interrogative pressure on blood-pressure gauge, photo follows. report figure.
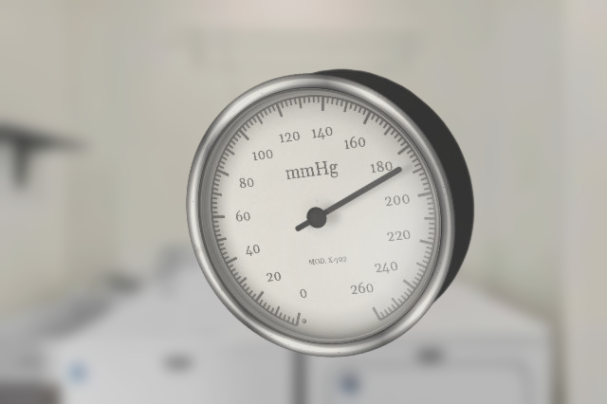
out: 186 mmHg
